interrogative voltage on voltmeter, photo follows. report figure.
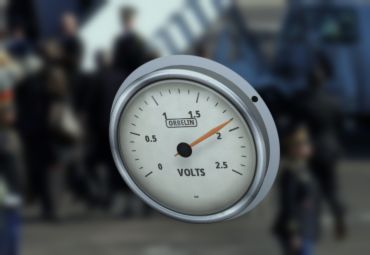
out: 1.9 V
